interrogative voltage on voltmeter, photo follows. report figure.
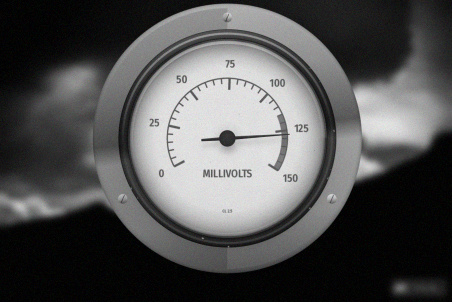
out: 127.5 mV
